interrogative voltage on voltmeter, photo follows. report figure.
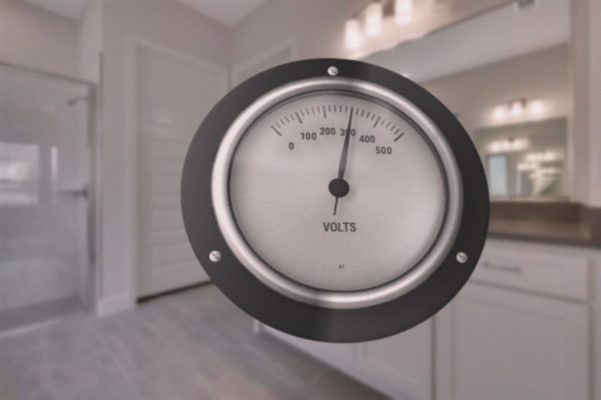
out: 300 V
